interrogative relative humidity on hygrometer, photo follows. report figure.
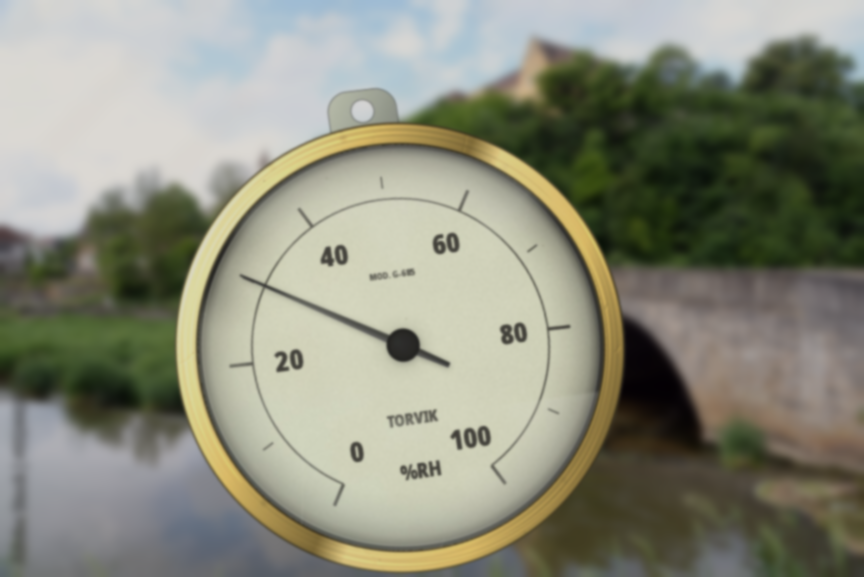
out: 30 %
